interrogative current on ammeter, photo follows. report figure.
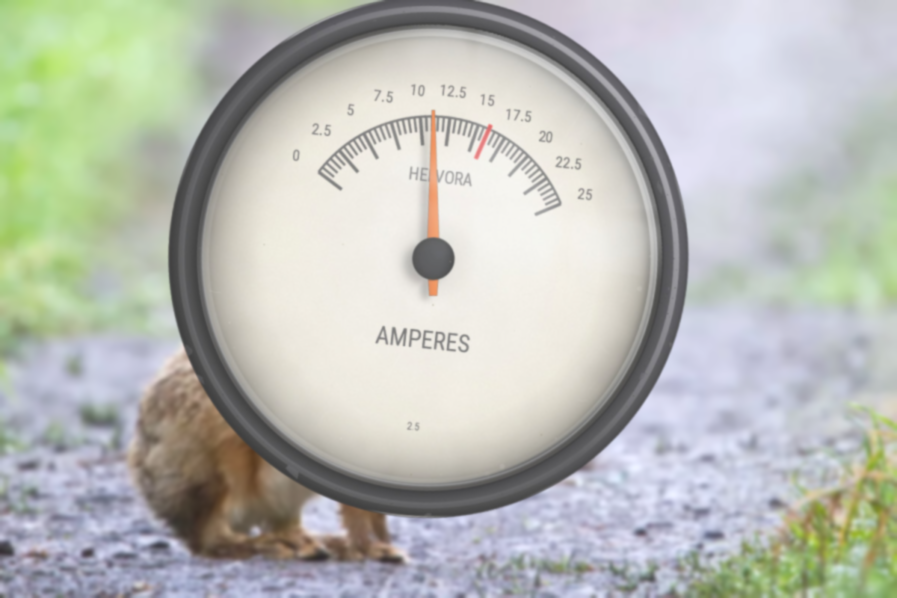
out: 11 A
